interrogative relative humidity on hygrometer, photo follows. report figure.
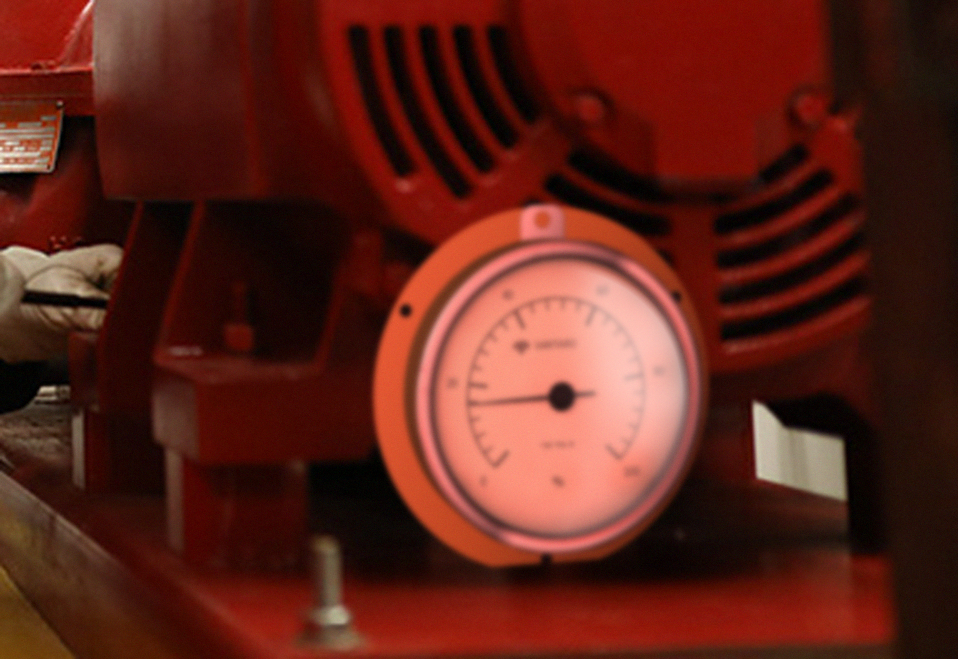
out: 16 %
